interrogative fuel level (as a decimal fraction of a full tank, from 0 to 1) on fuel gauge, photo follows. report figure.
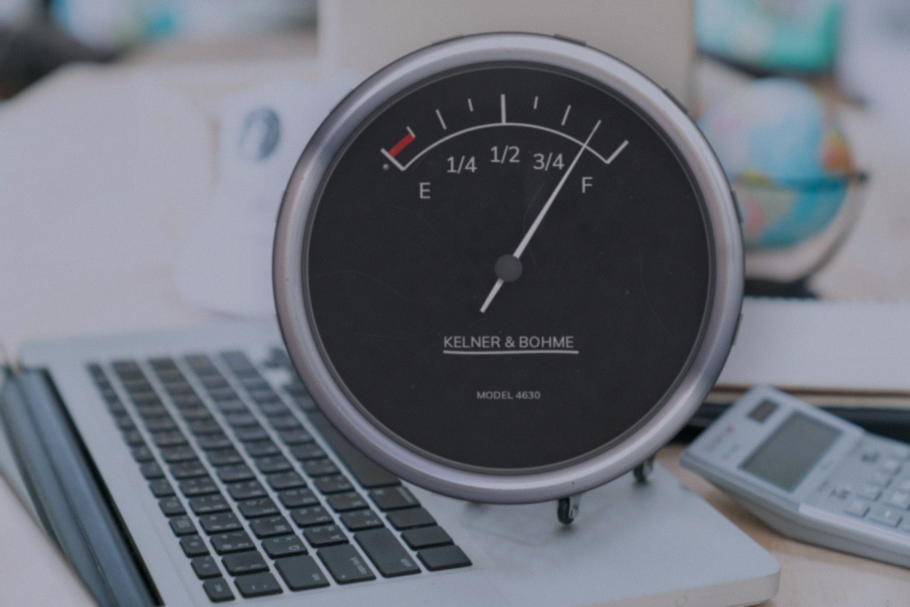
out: 0.875
